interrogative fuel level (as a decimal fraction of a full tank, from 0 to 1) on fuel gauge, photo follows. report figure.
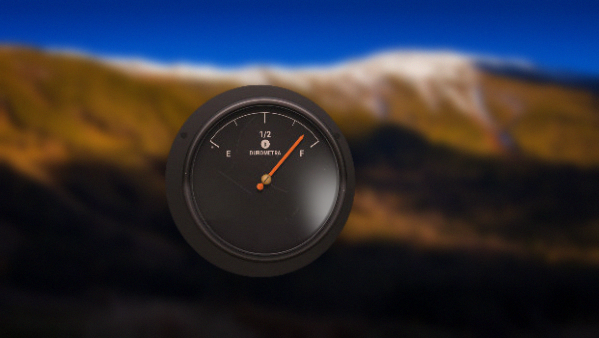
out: 0.875
